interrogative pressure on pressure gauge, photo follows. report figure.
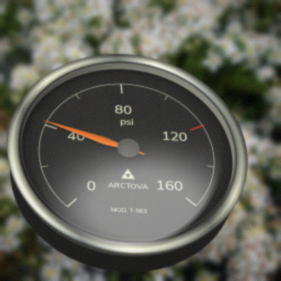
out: 40 psi
